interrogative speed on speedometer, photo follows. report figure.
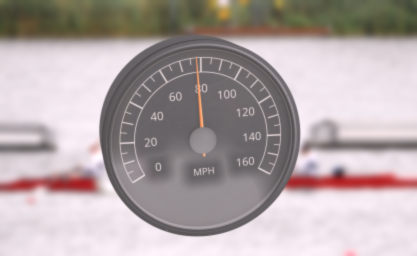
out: 77.5 mph
